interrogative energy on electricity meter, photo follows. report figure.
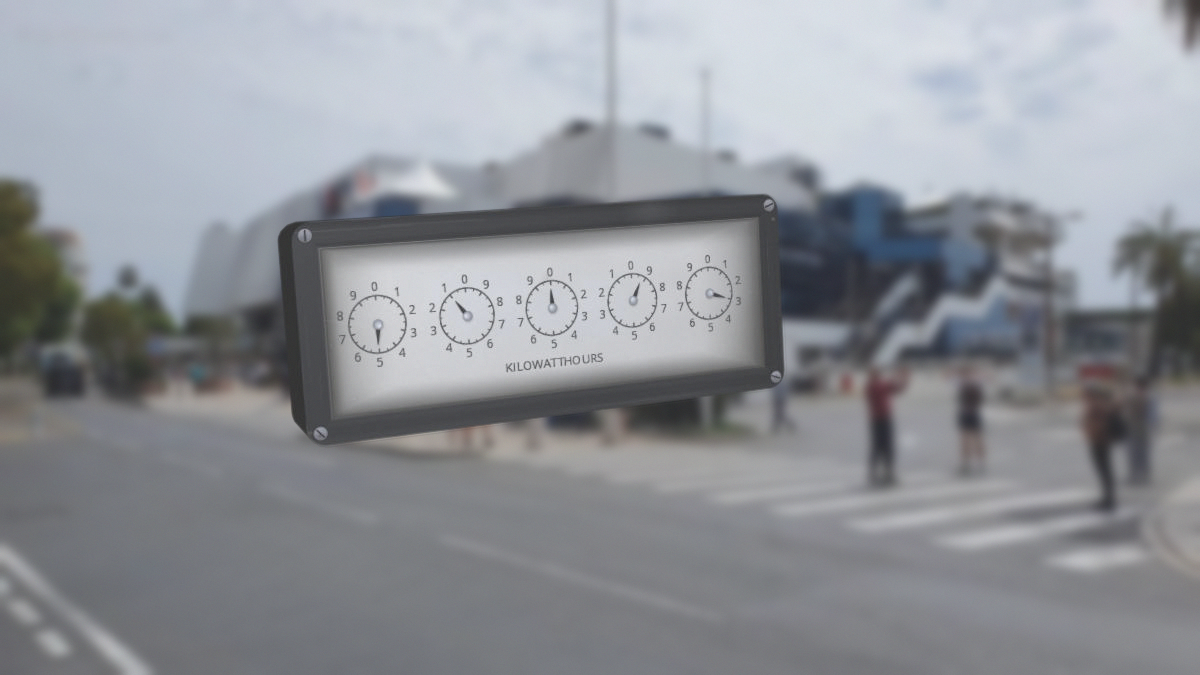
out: 50993 kWh
